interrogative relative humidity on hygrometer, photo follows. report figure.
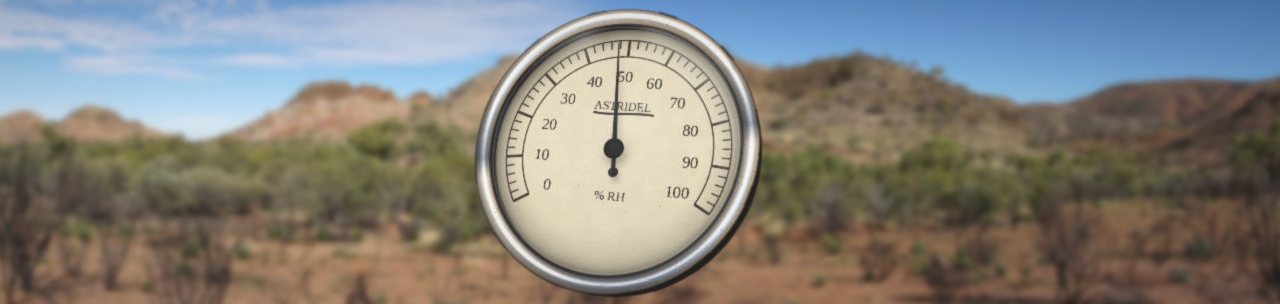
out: 48 %
